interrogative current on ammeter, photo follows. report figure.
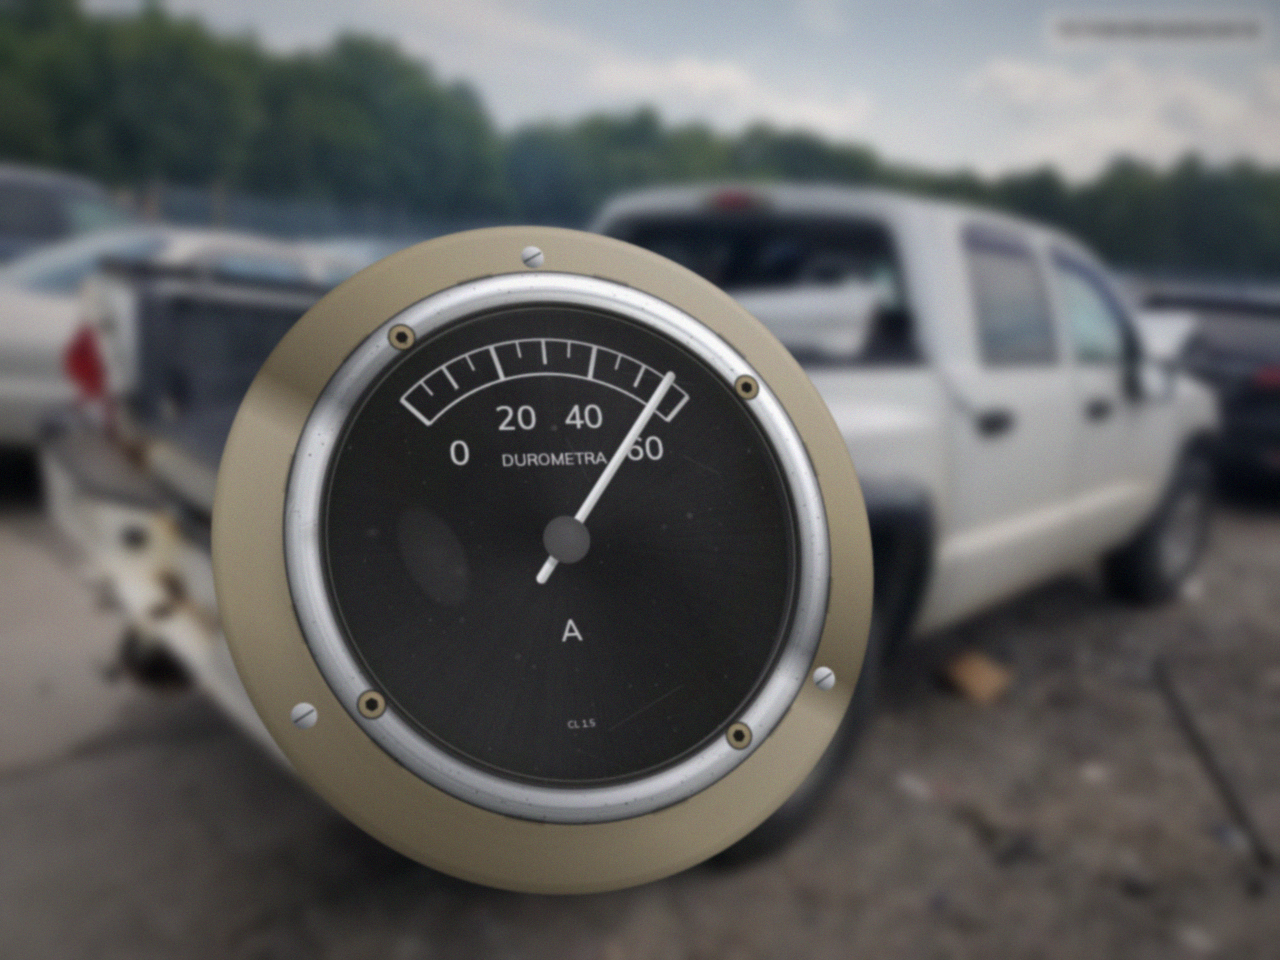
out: 55 A
